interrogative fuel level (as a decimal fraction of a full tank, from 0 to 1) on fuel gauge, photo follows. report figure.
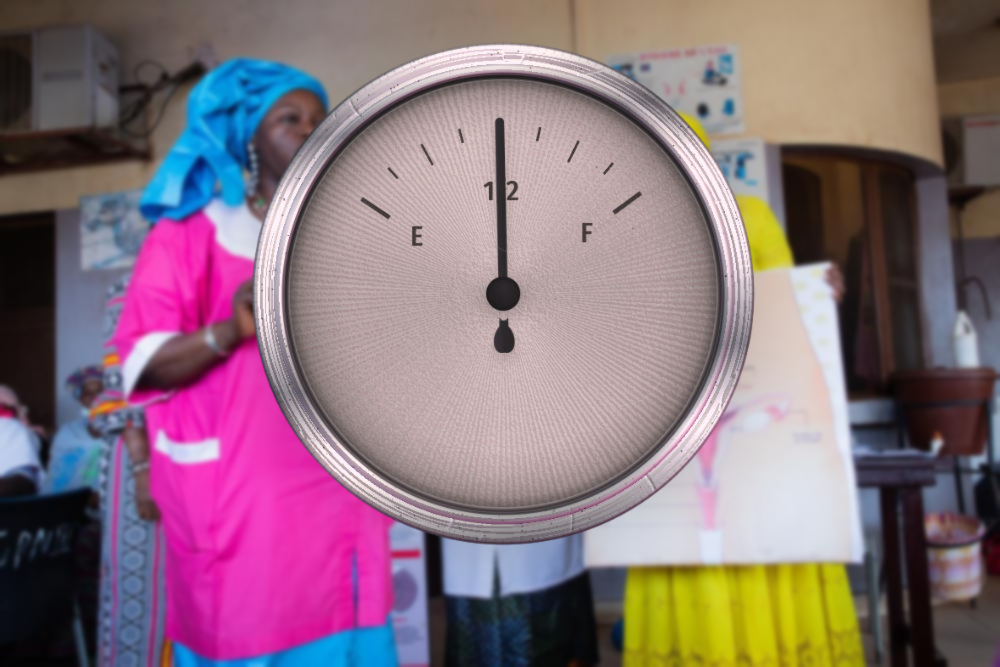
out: 0.5
